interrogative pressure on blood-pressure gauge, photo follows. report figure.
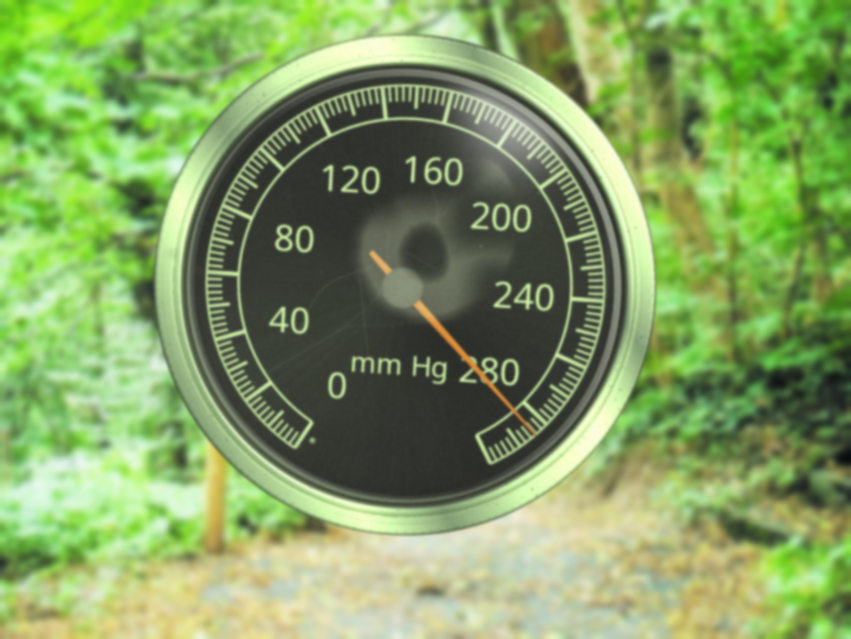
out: 284 mmHg
